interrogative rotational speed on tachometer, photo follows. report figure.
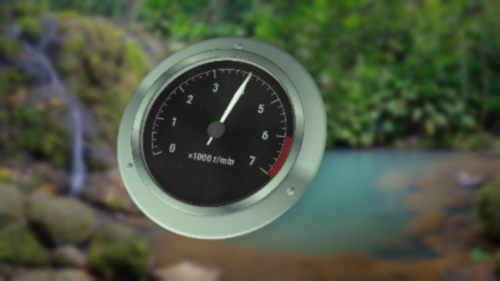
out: 4000 rpm
